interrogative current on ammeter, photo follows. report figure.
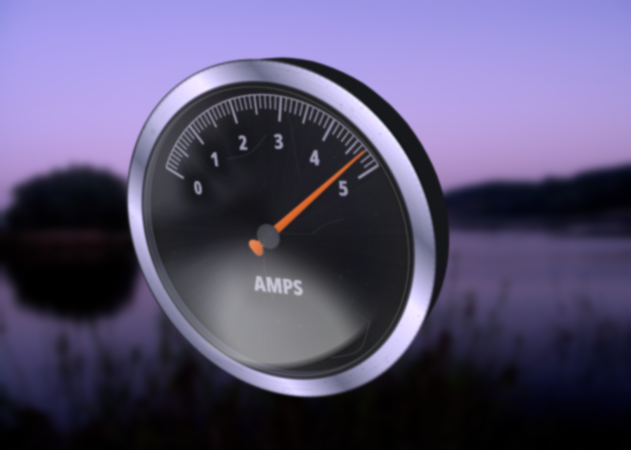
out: 4.7 A
